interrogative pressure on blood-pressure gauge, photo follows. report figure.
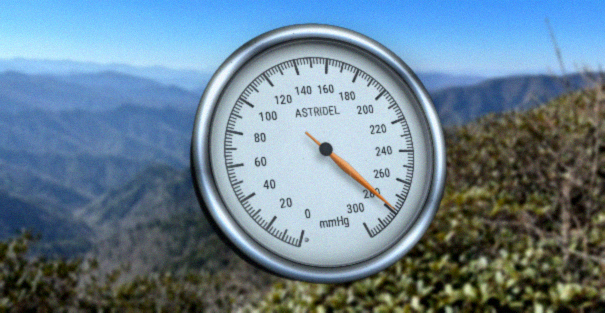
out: 280 mmHg
